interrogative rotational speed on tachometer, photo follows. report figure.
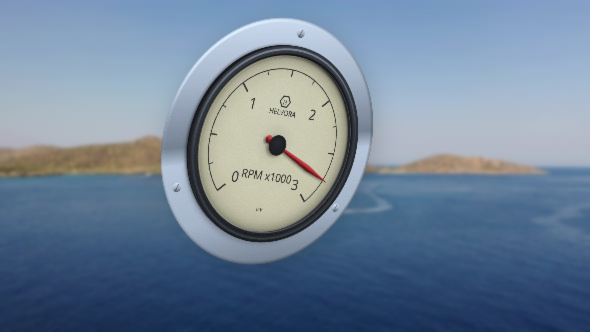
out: 2750 rpm
